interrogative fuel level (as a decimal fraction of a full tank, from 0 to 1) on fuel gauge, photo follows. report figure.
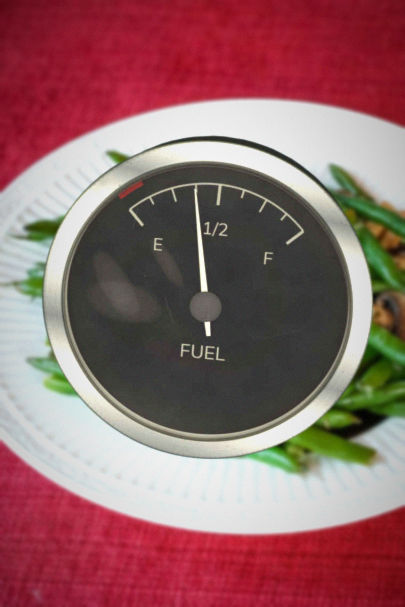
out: 0.375
